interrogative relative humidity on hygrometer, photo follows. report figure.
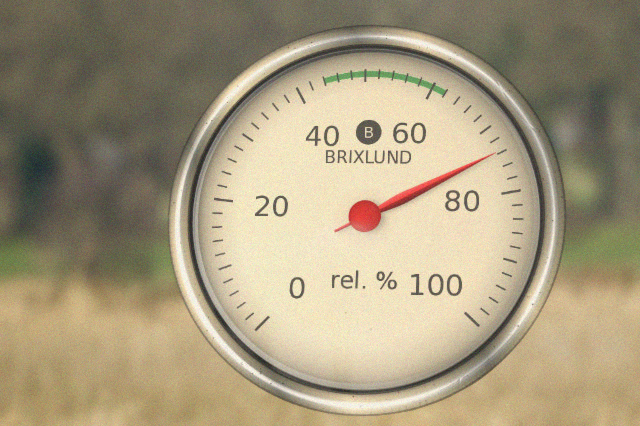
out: 74 %
